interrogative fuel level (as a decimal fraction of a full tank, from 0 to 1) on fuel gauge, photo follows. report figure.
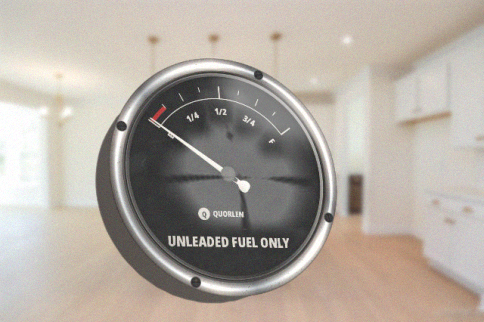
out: 0
